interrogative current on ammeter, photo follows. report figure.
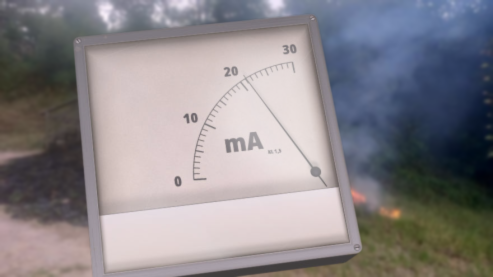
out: 21 mA
